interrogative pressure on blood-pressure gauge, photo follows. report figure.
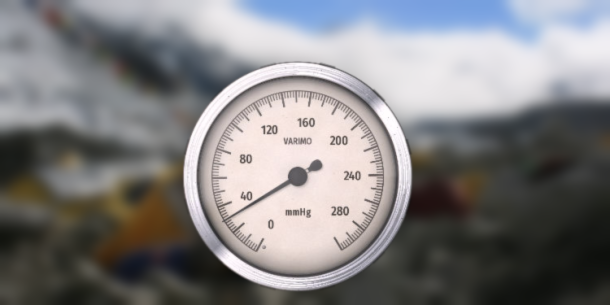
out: 30 mmHg
